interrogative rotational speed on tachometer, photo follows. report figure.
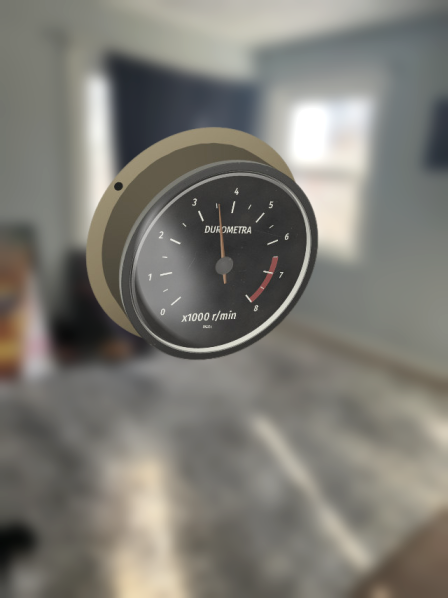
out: 3500 rpm
